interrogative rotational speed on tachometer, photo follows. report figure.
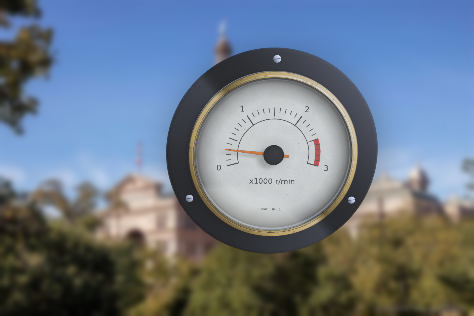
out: 300 rpm
